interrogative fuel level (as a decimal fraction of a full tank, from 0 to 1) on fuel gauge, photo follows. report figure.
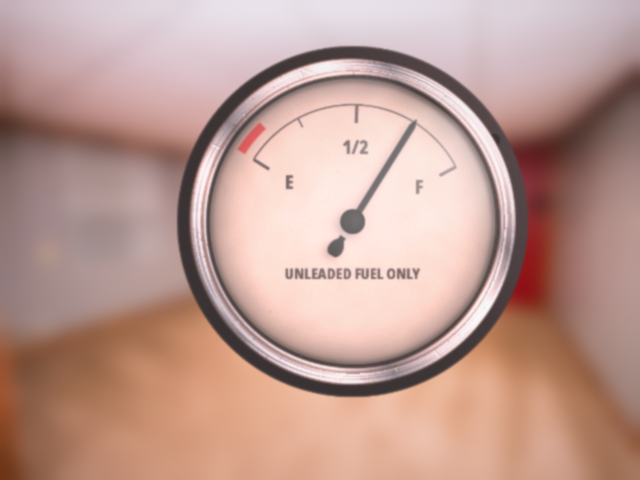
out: 0.75
